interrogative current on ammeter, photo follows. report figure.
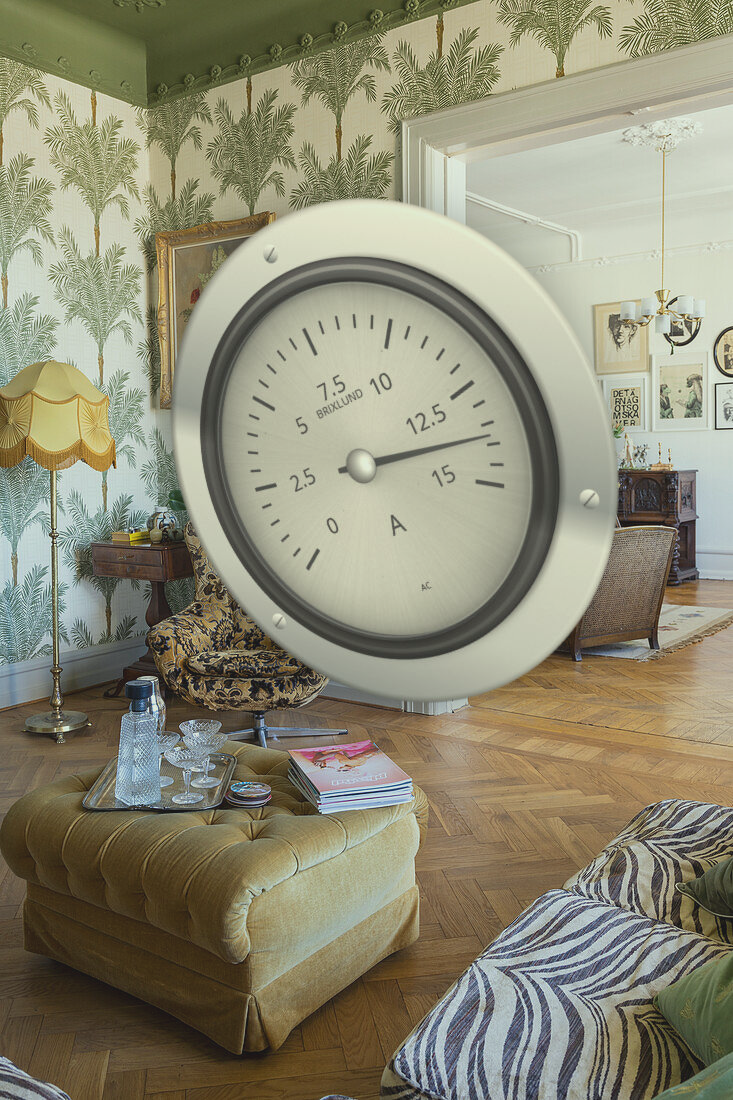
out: 13.75 A
